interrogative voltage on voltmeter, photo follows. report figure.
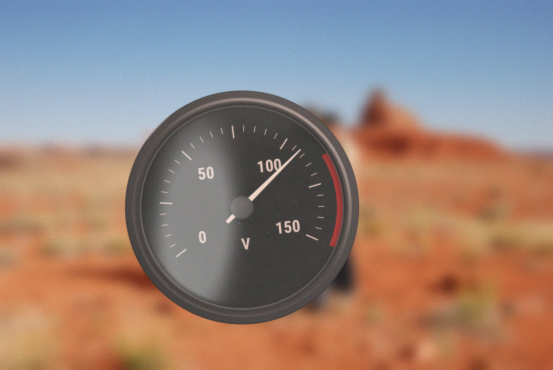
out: 107.5 V
